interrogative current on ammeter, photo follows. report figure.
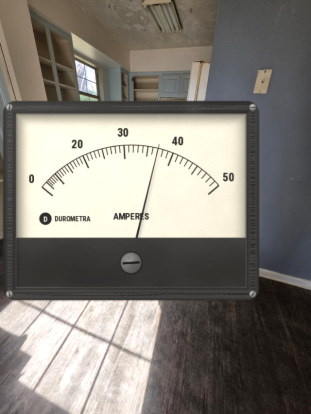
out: 37 A
